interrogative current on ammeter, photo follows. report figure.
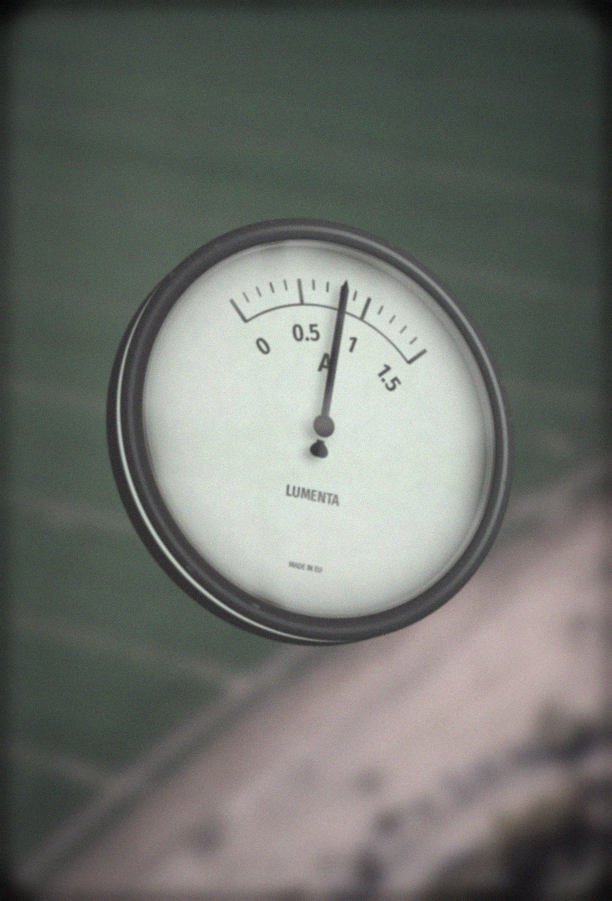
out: 0.8 A
